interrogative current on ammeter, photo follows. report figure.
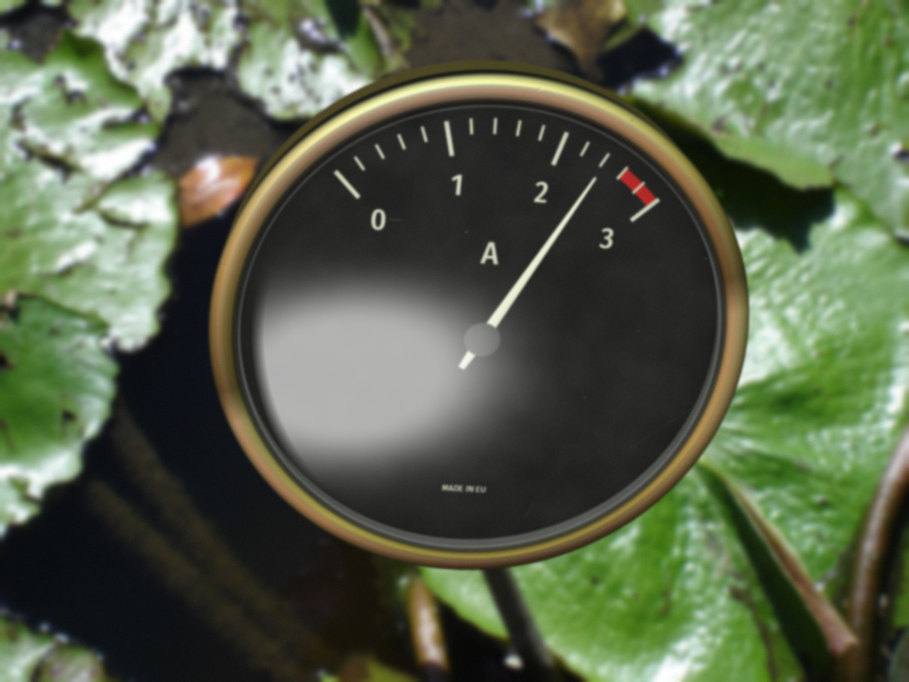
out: 2.4 A
